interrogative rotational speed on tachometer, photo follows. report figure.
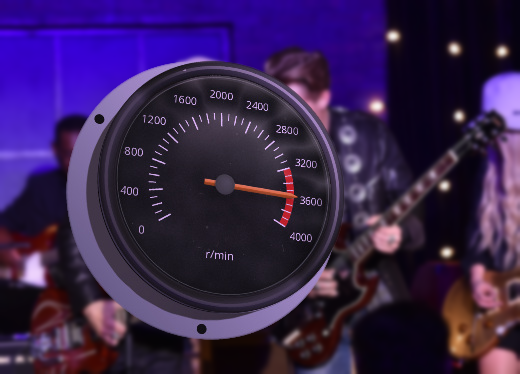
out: 3600 rpm
